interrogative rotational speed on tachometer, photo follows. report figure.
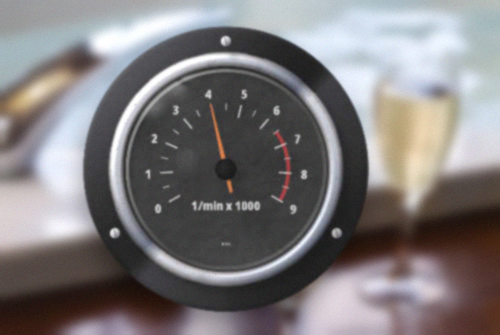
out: 4000 rpm
